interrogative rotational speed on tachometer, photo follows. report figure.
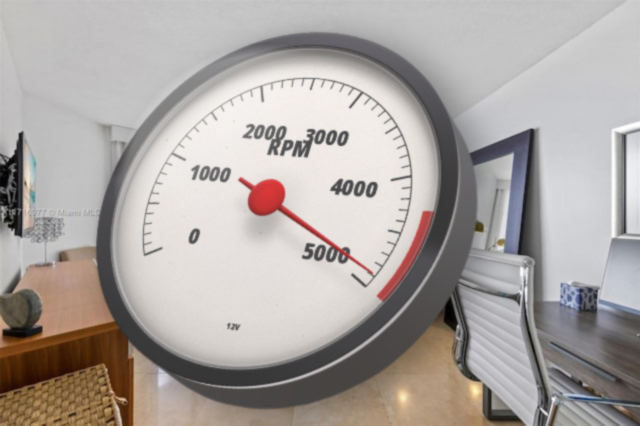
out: 4900 rpm
